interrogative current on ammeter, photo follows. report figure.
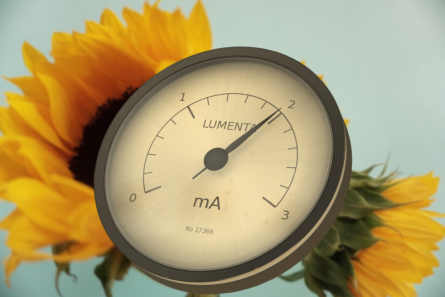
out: 2 mA
